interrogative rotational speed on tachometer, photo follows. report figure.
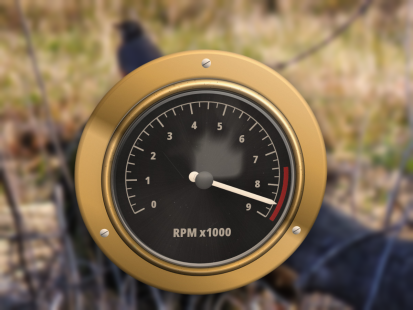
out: 8500 rpm
